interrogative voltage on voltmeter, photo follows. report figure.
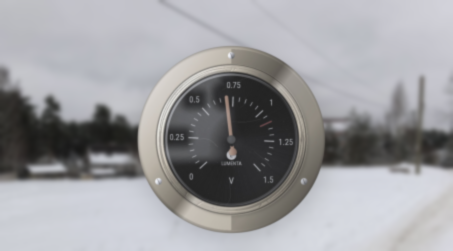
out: 0.7 V
